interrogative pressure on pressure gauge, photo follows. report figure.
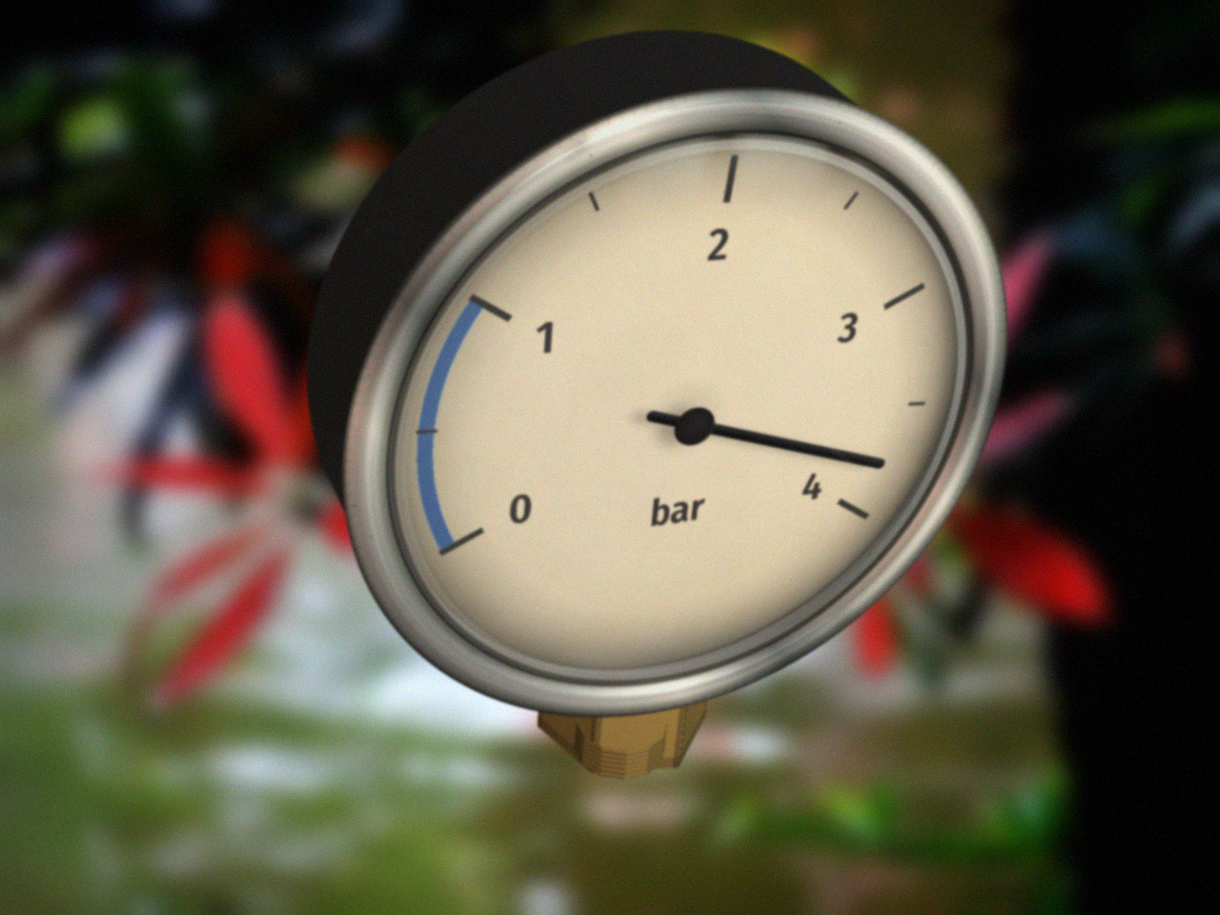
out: 3.75 bar
